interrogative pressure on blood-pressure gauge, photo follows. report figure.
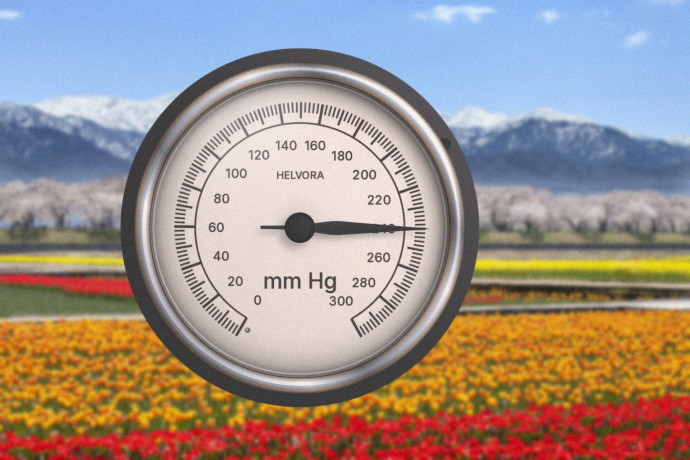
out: 240 mmHg
